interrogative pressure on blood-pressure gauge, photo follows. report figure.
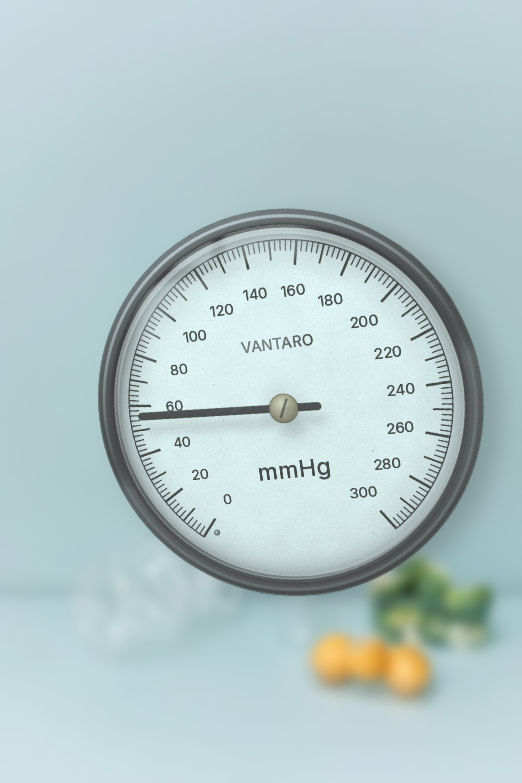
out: 56 mmHg
